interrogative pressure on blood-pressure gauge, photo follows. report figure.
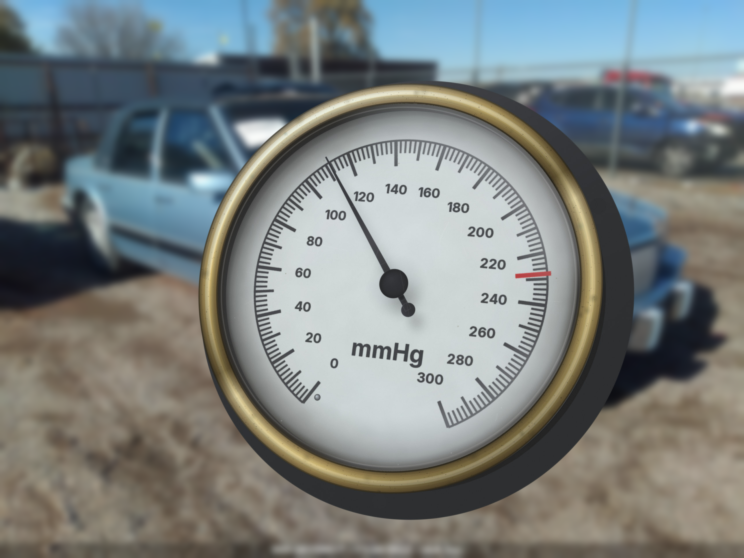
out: 112 mmHg
